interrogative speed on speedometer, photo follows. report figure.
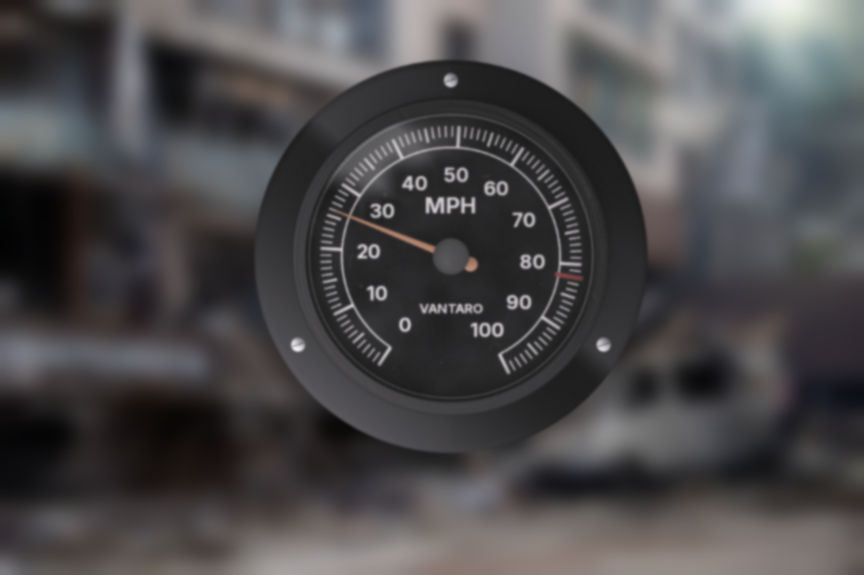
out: 26 mph
